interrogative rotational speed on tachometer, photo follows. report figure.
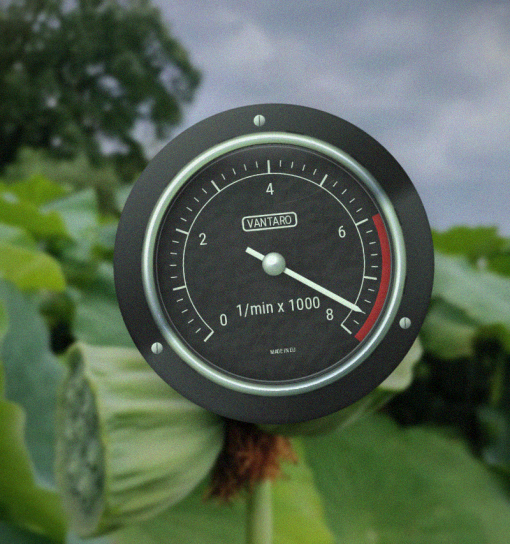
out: 7600 rpm
